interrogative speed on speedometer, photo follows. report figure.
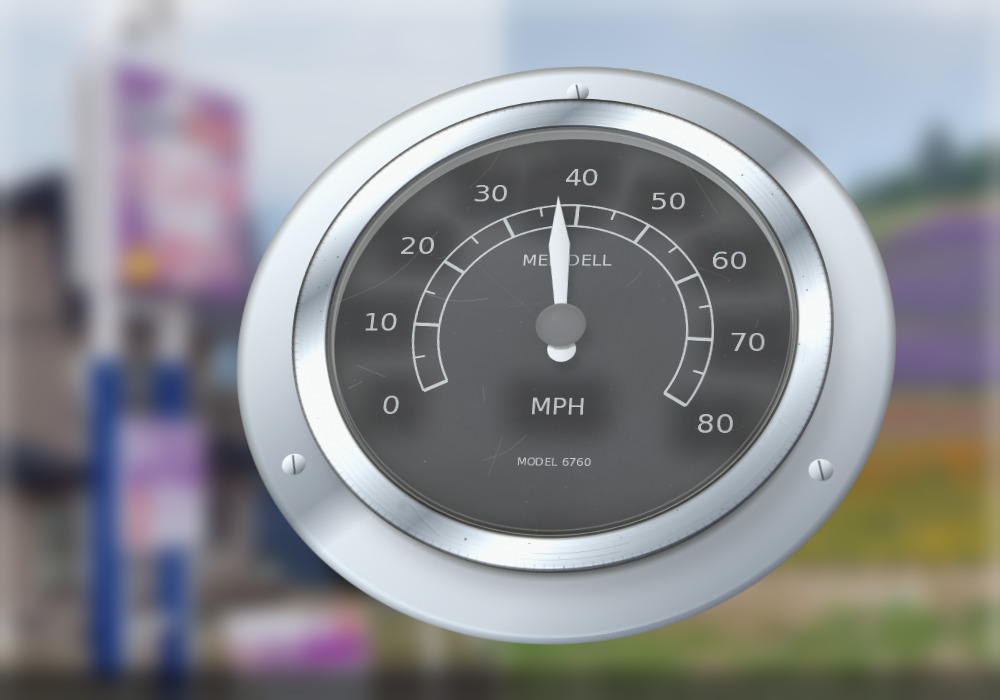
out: 37.5 mph
